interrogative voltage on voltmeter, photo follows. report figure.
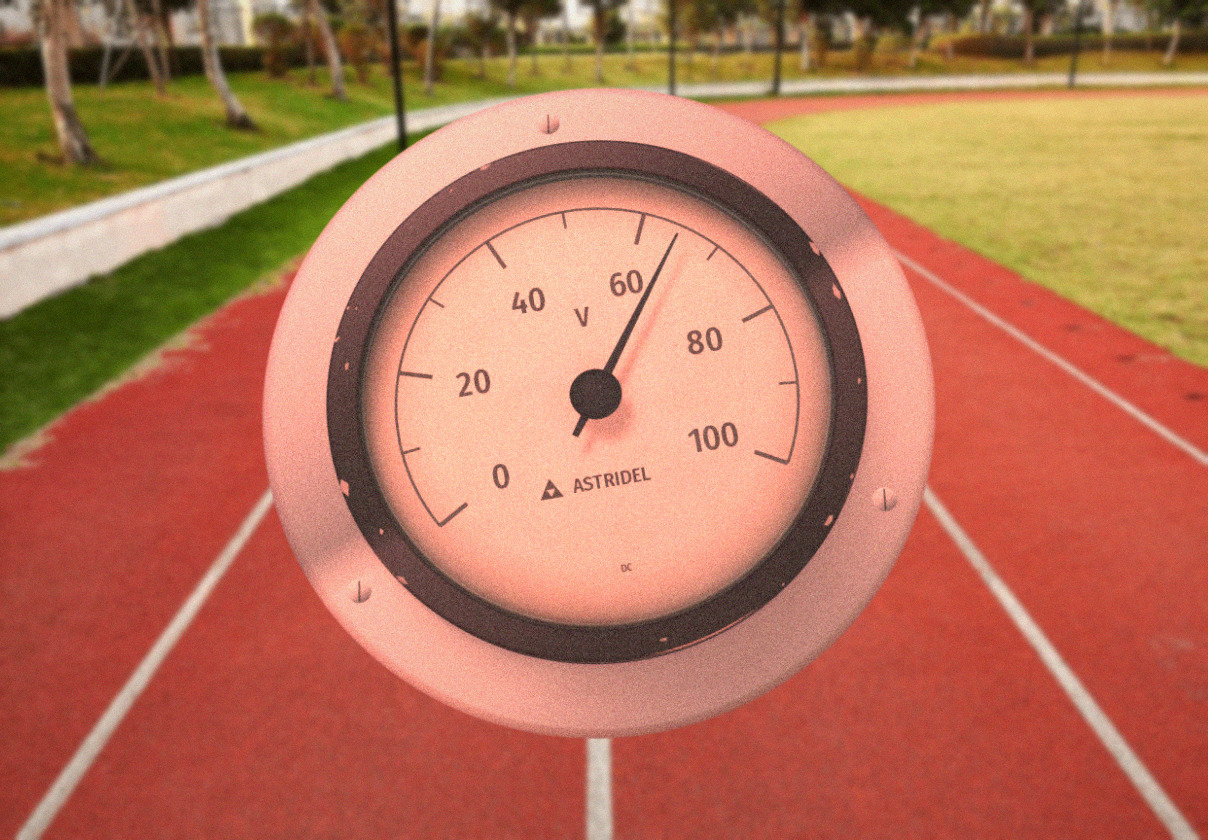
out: 65 V
